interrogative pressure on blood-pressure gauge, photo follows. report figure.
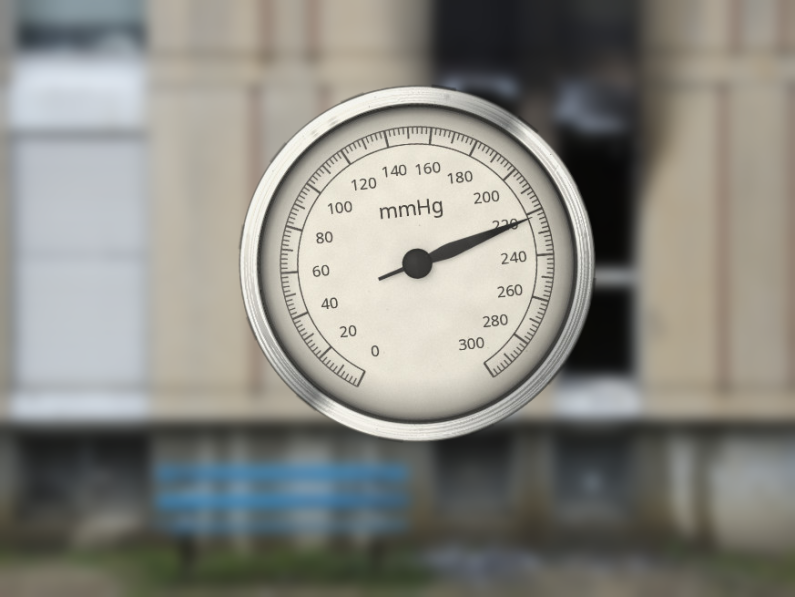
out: 222 mmHg
